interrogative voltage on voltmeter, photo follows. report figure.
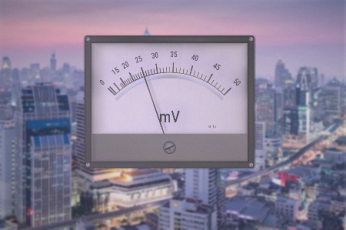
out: 25 mV
